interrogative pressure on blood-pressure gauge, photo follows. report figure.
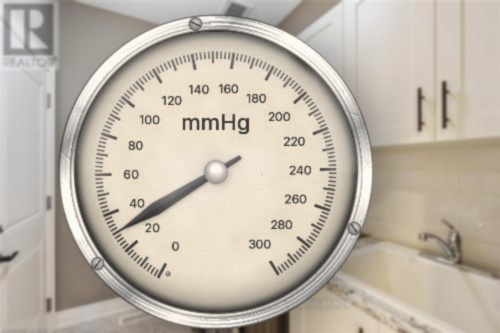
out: 30 mmHg
